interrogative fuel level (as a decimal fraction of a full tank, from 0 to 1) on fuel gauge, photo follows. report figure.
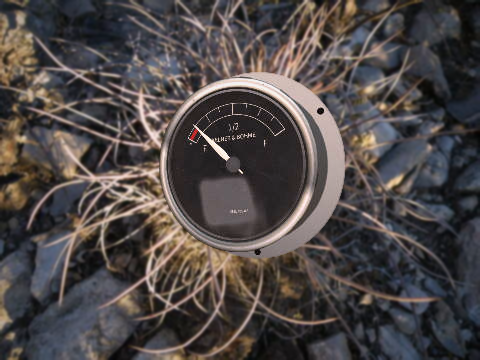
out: 0.125
